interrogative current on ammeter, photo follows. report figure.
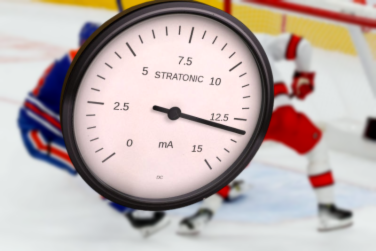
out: 13 mA
